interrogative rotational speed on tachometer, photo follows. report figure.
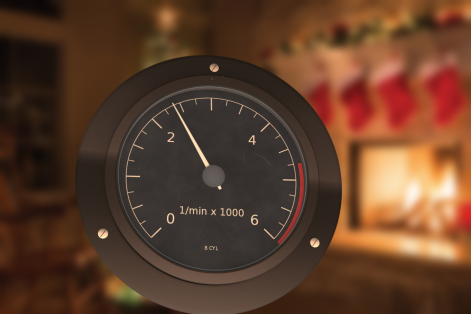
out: 2375 rpm
